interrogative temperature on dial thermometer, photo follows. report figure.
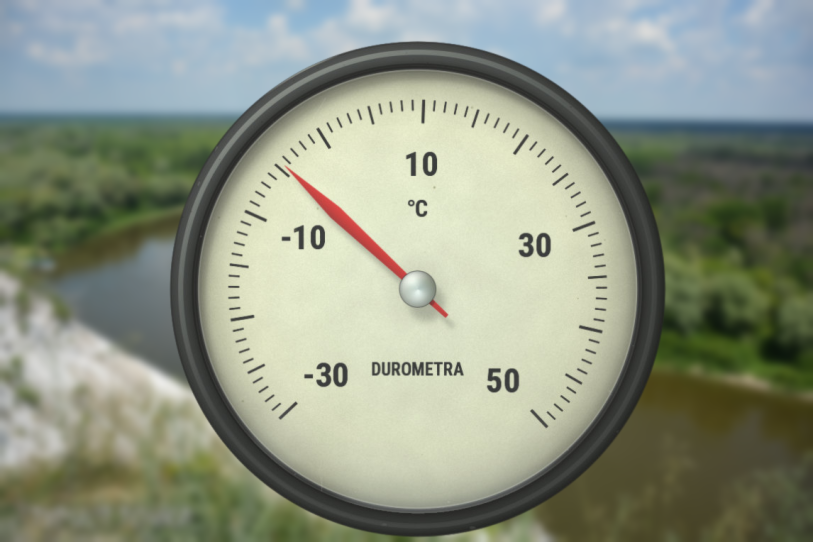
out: -4.5 °C
